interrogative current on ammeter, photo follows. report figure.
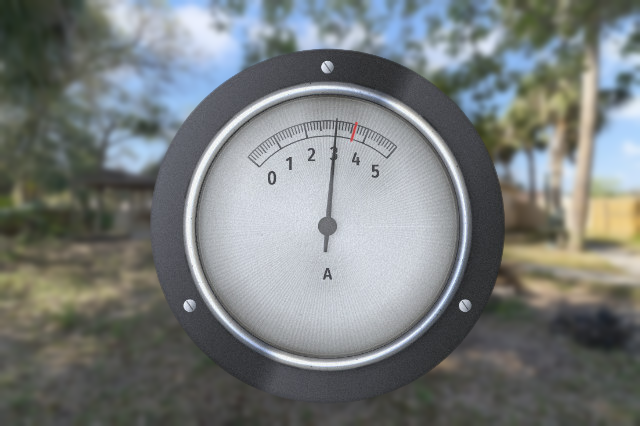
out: 3 A
